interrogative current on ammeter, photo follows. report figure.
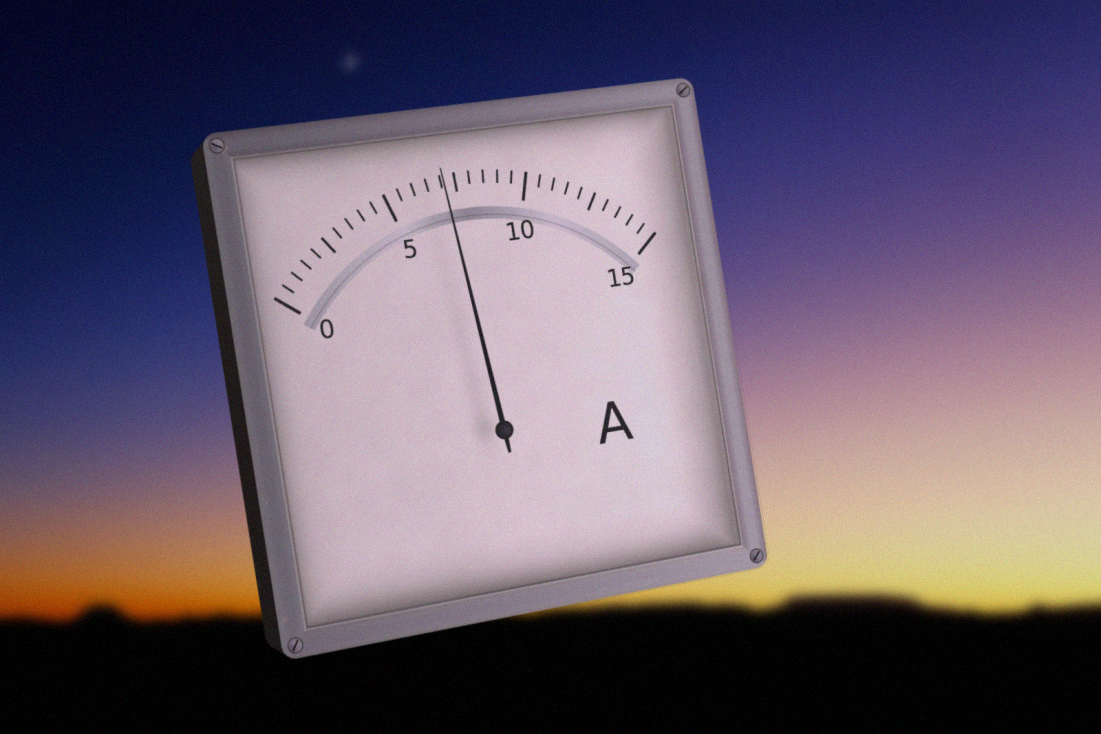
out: 7 A
